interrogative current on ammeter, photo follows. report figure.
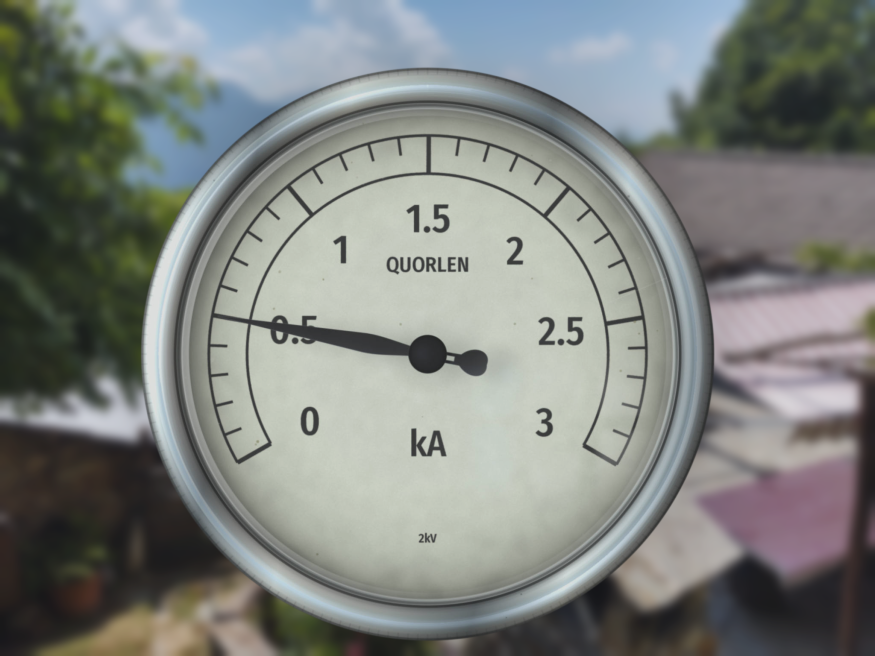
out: 0.5 kA
